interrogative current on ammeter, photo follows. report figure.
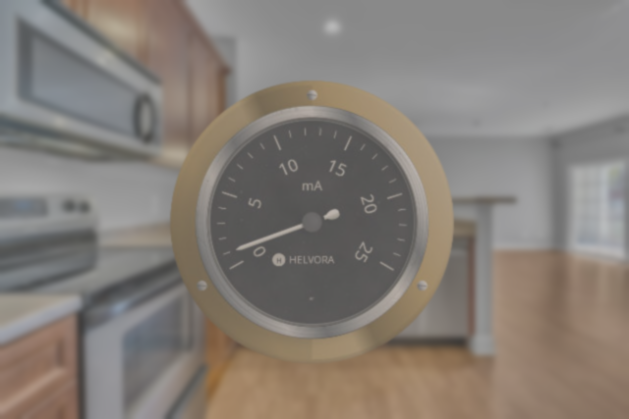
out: 1 mA
